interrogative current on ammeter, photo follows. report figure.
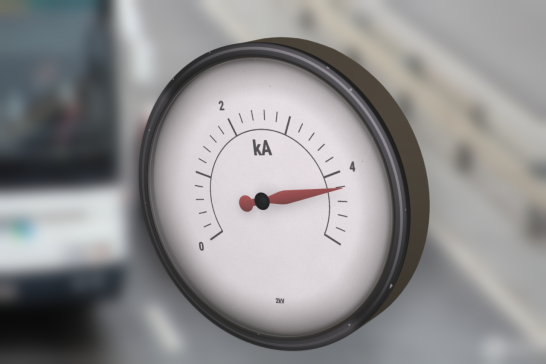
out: 4.2 kA
